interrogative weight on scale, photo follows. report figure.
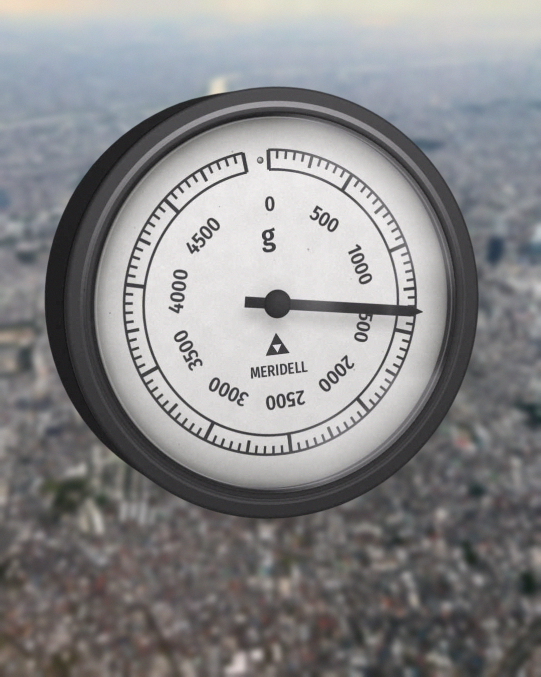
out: 1375 g
